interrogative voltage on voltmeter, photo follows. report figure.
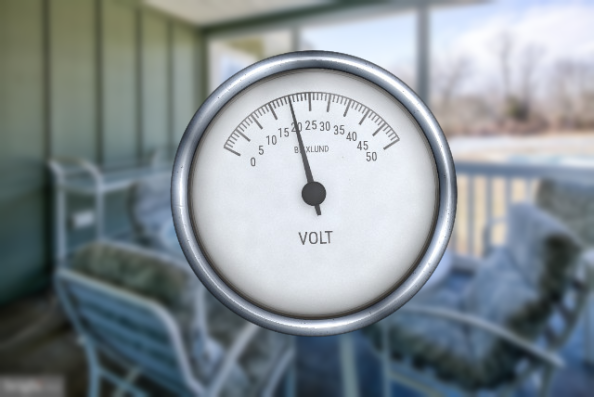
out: 20 V
